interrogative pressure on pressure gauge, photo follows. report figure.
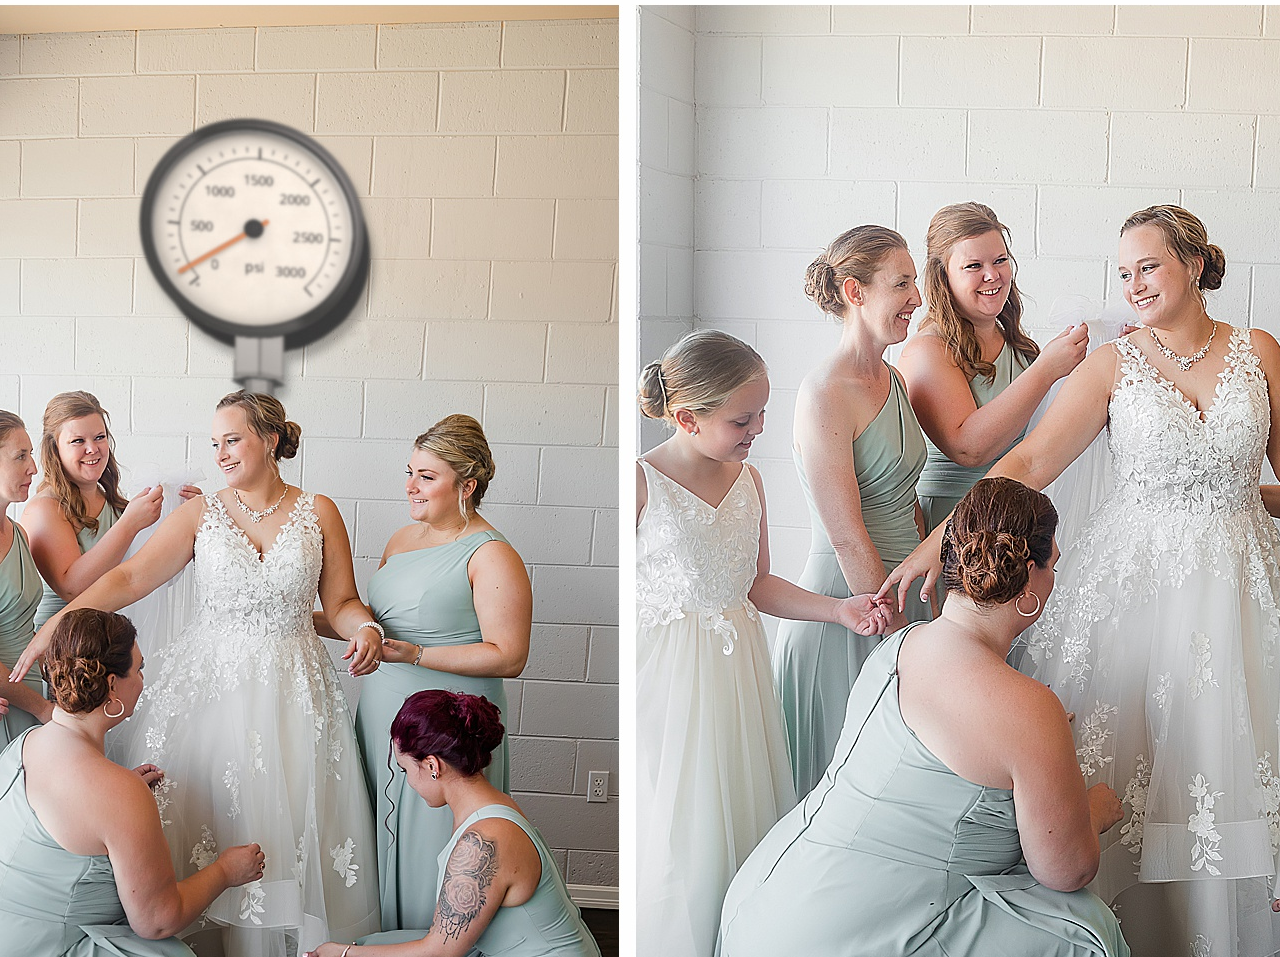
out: 100 psi
